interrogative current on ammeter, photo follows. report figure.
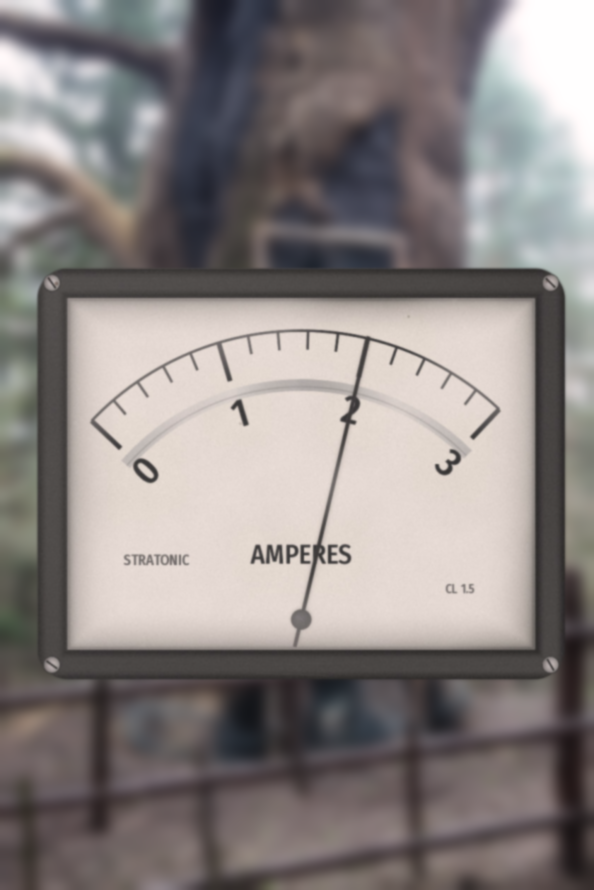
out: 2 A
